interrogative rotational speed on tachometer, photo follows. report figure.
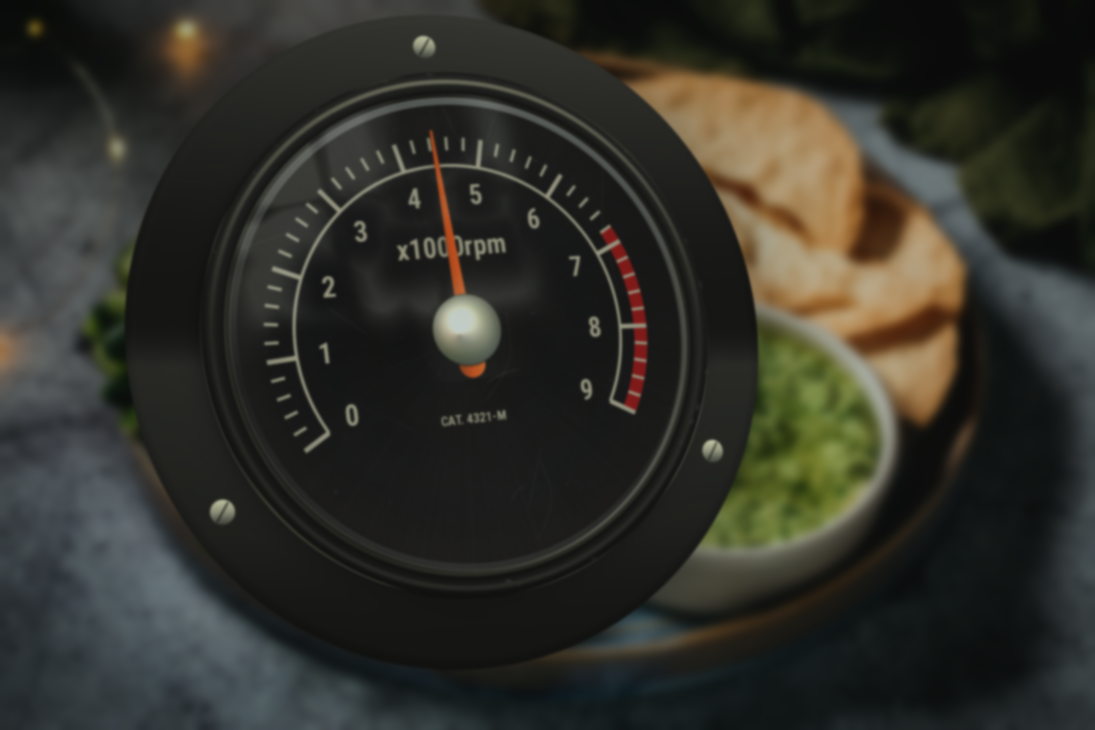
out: 4400 rpm
